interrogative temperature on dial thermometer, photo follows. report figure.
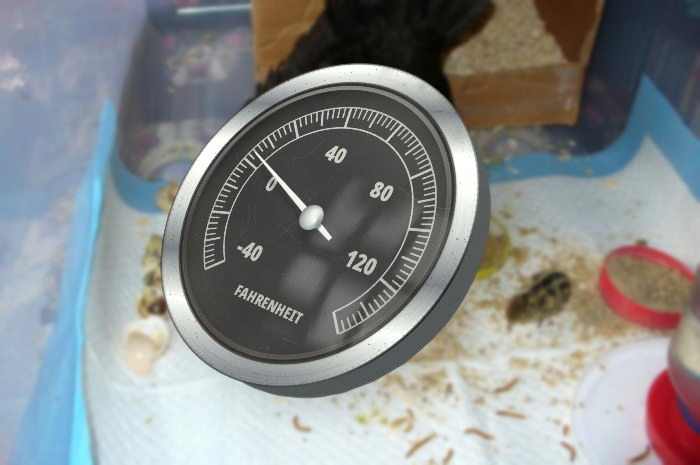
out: 4 °F
